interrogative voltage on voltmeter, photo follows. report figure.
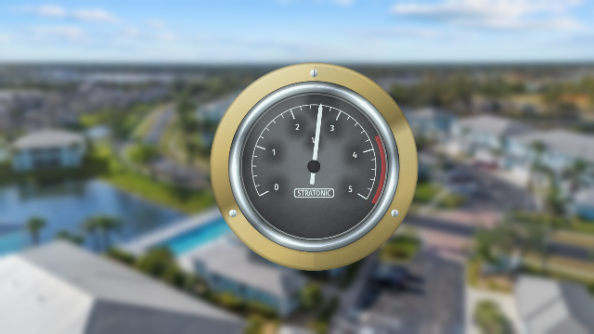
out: 2.6 V
